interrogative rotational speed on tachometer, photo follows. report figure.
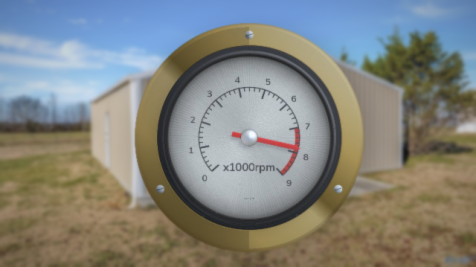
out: 7800 rpm
